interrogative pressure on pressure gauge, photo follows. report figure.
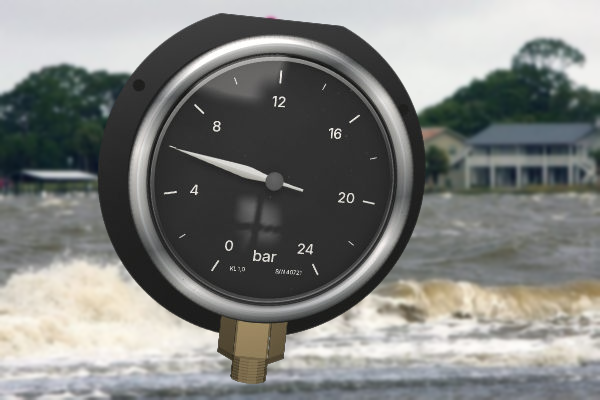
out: 6 bar
